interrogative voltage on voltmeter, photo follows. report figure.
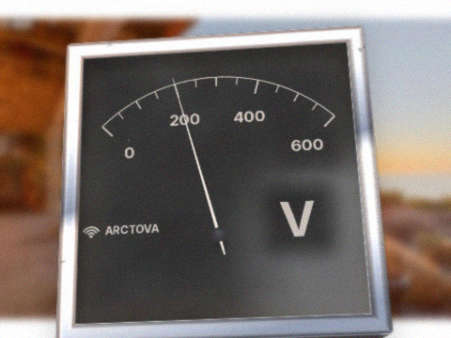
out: 200 V
